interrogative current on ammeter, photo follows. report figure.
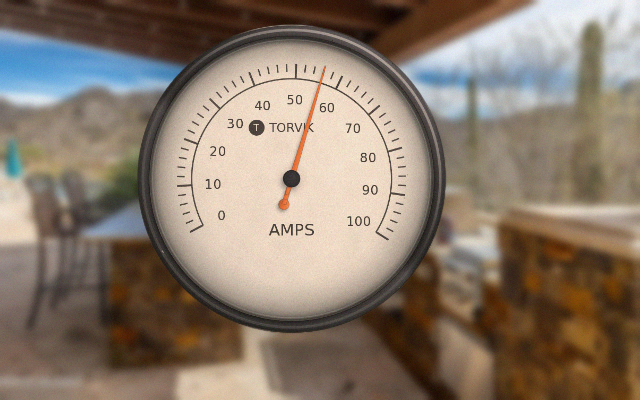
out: 56 A
